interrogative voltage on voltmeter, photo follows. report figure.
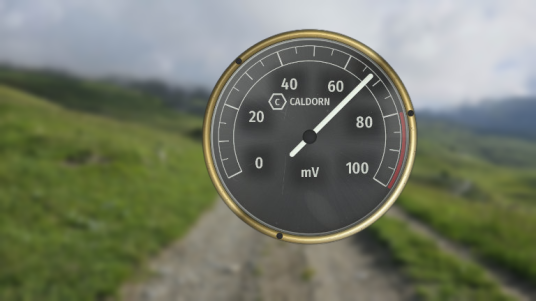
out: 67.5 mV
